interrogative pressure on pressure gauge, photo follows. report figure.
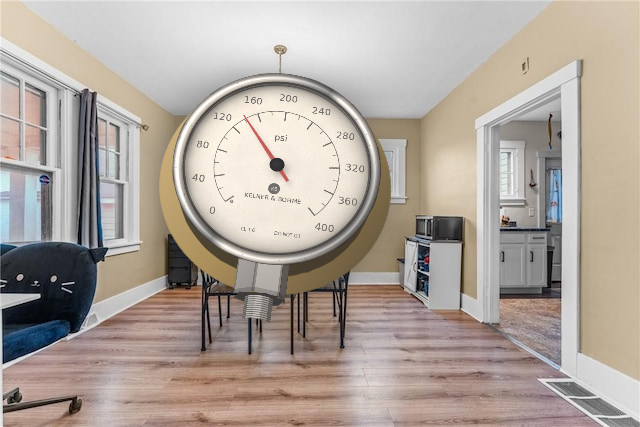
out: 140 psi
